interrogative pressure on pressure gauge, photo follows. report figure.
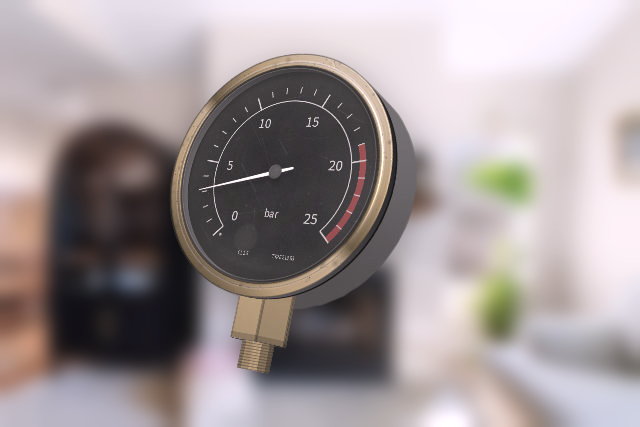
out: 3 bar
